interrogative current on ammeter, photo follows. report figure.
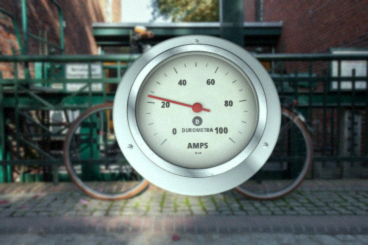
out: 22.5 A
